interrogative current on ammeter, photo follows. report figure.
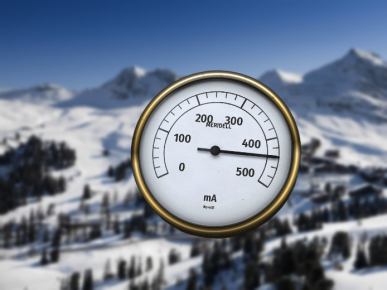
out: 440 mA
